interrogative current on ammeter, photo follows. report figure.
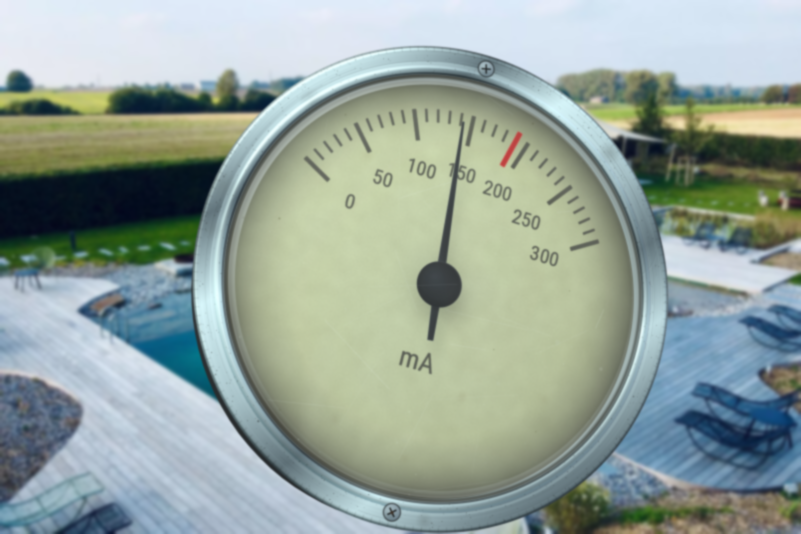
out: 140 mA
